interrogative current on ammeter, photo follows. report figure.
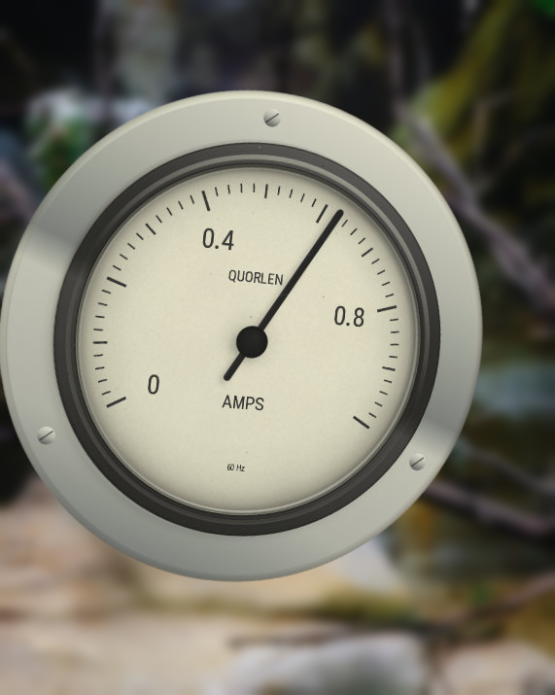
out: 0.62 A
